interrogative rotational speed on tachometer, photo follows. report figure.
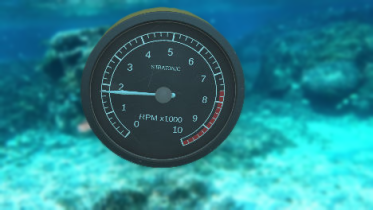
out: 1800 rpm
